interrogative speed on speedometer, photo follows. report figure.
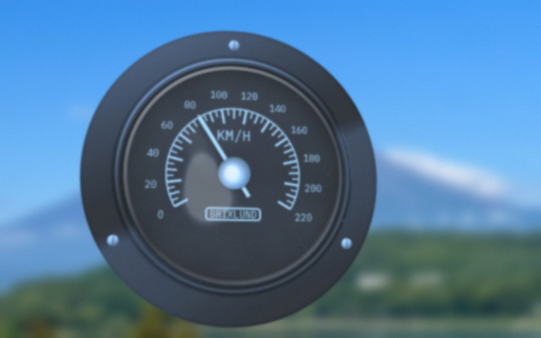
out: 80 km/h
